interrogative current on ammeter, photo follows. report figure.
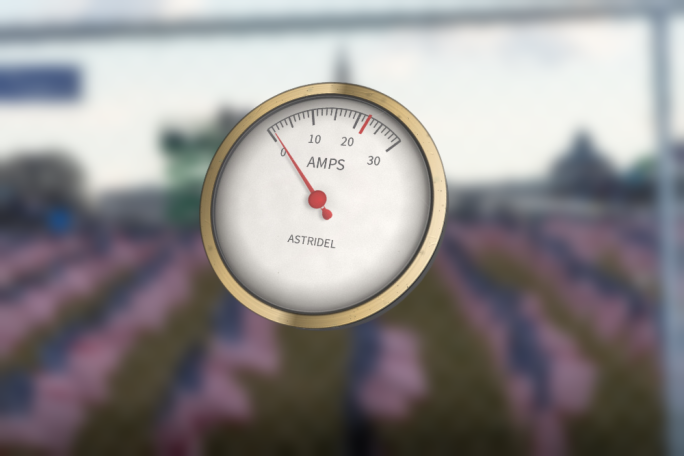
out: 1 A
